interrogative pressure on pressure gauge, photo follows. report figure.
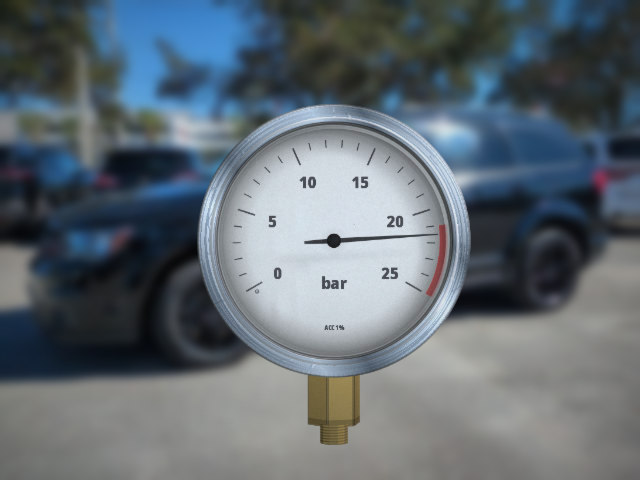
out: 21.5 bar
